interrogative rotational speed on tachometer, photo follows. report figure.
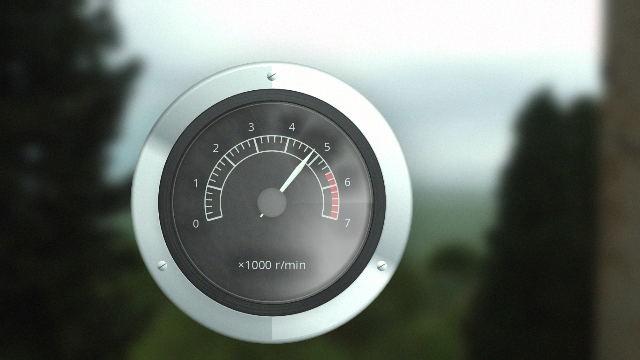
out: 4800 rpm
